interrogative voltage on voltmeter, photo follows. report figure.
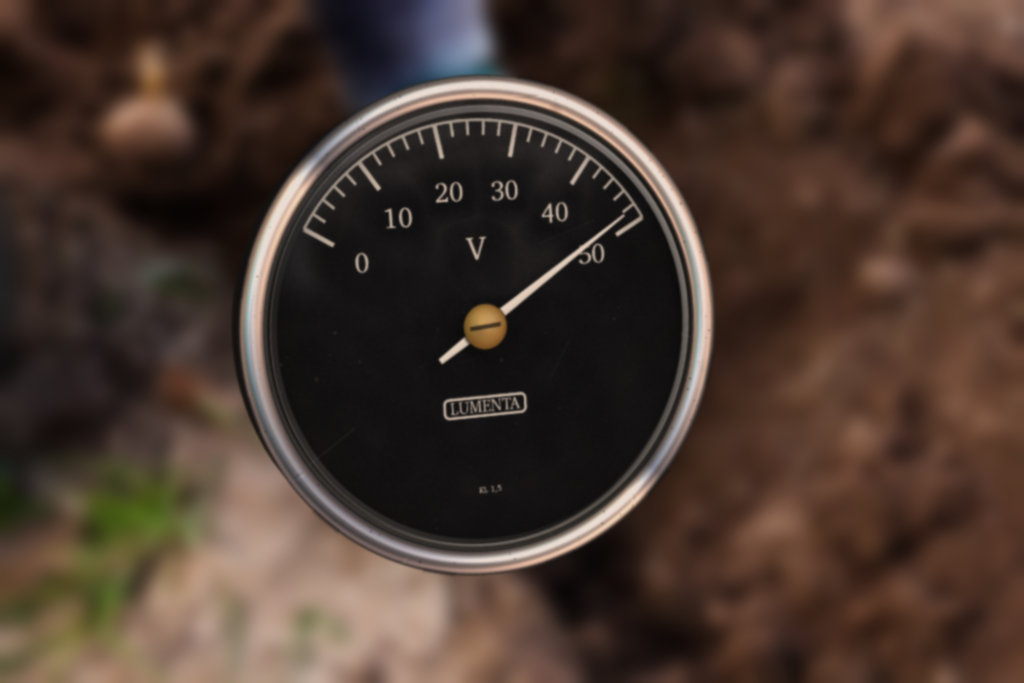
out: 48 V
